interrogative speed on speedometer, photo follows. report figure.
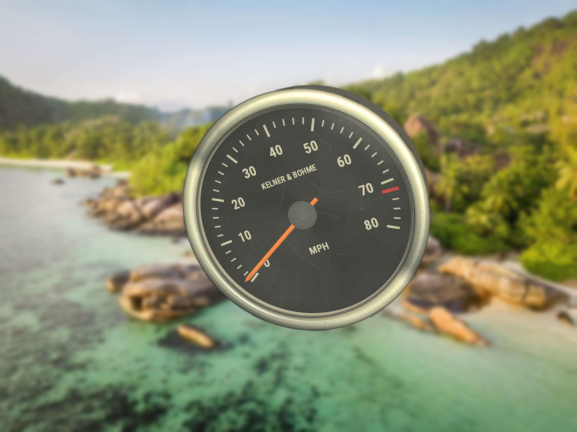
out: 1 mph
